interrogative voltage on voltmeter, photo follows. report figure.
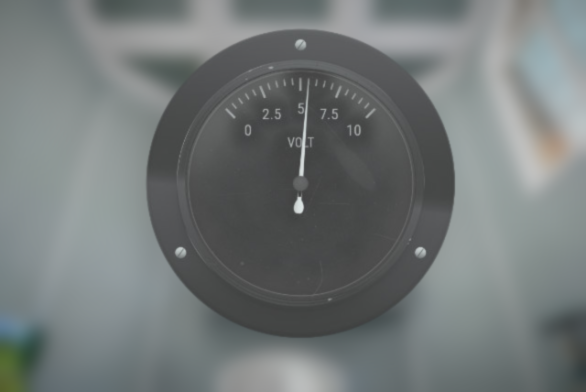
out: 5.5 V
